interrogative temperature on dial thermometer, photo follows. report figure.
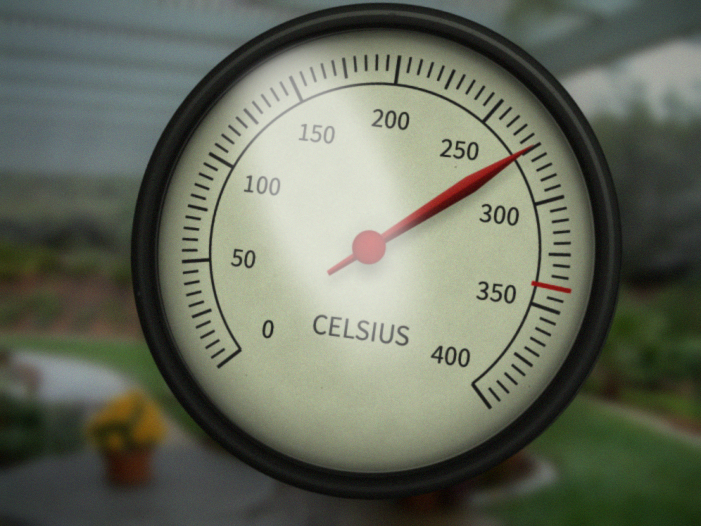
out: 275 °C
